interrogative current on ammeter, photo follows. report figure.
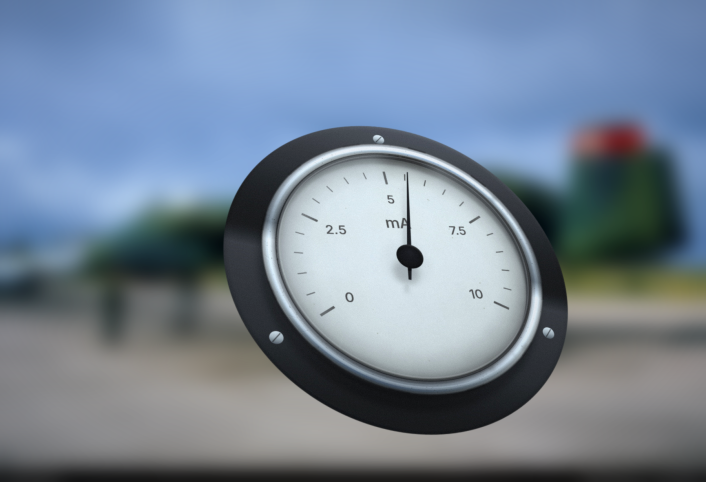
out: 5.5 mA
